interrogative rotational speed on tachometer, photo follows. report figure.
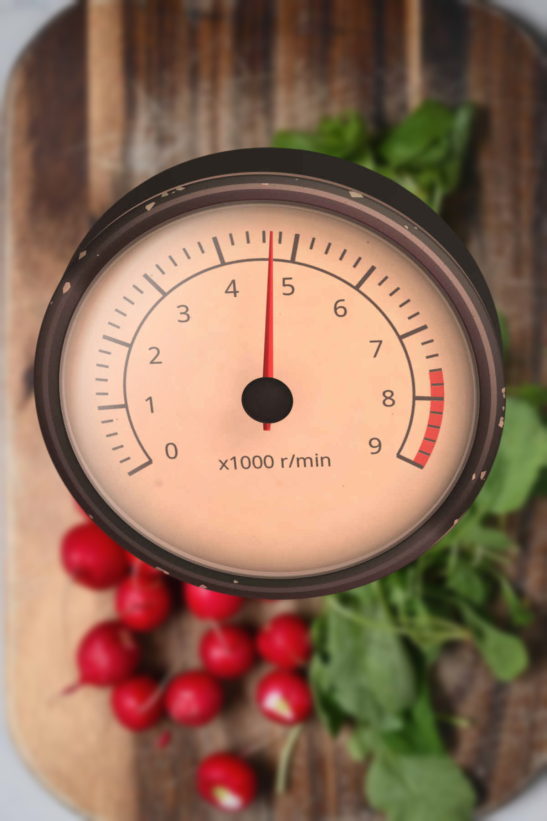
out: 4700 rpm
